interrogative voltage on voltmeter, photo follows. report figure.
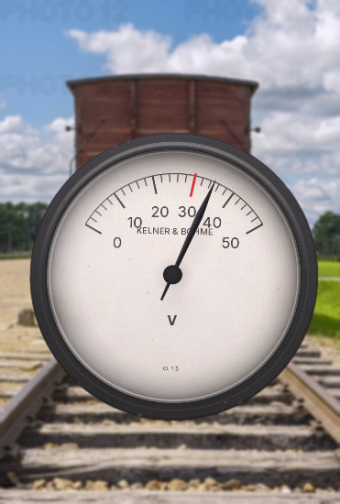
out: 35 V
